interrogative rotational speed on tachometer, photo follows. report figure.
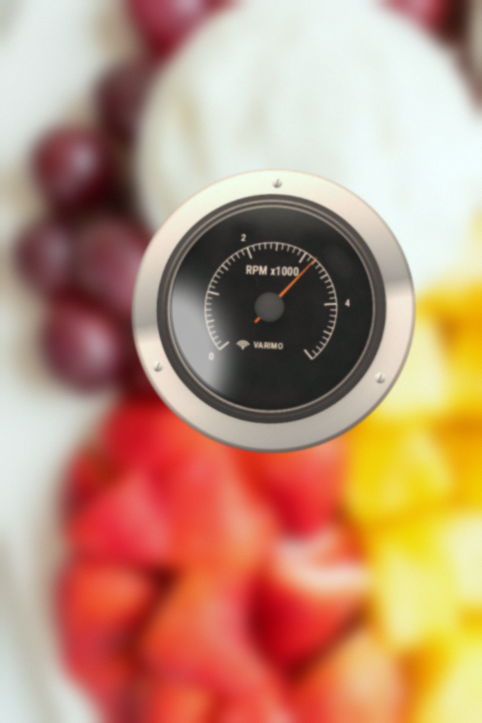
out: 3200 rpm
